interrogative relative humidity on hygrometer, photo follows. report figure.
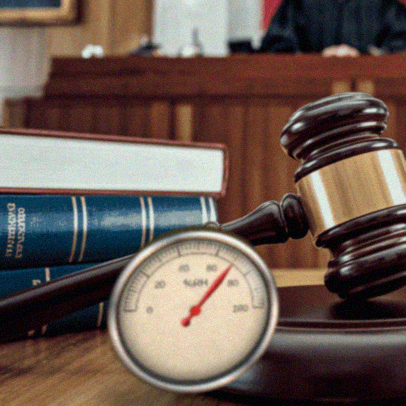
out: 70 %
